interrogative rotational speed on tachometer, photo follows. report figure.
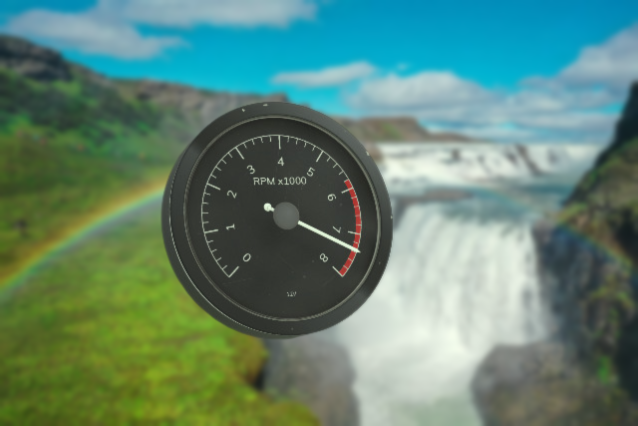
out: 7400 rpm
